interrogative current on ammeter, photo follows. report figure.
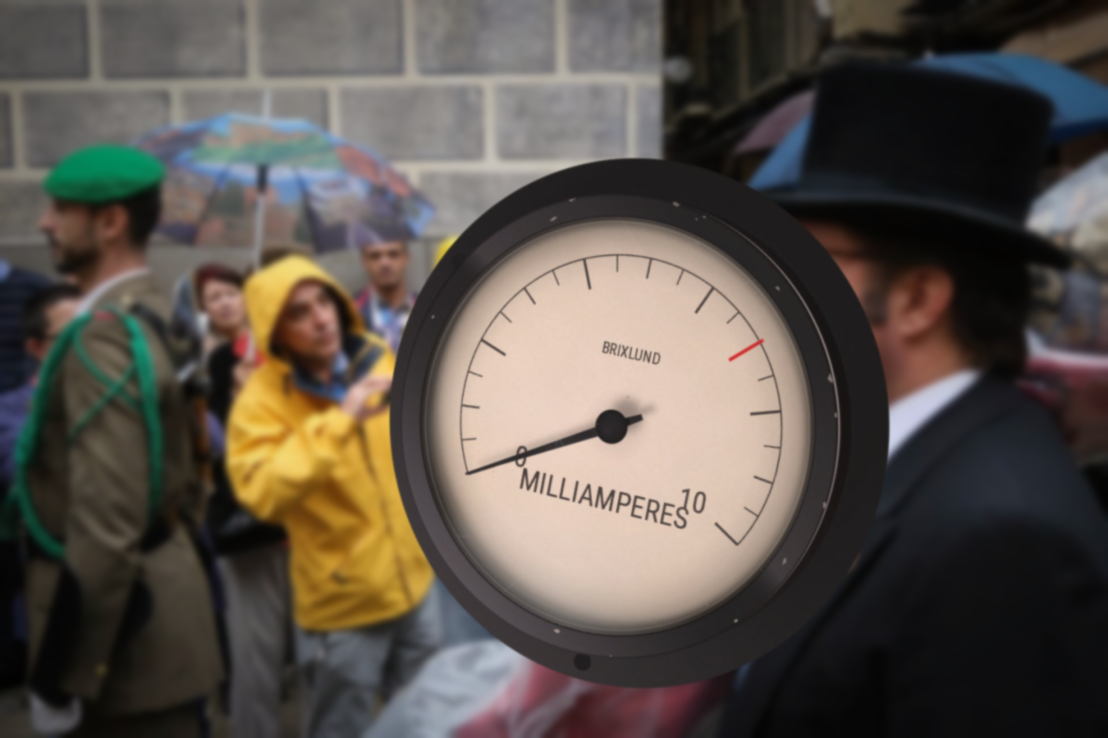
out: 0 mA
